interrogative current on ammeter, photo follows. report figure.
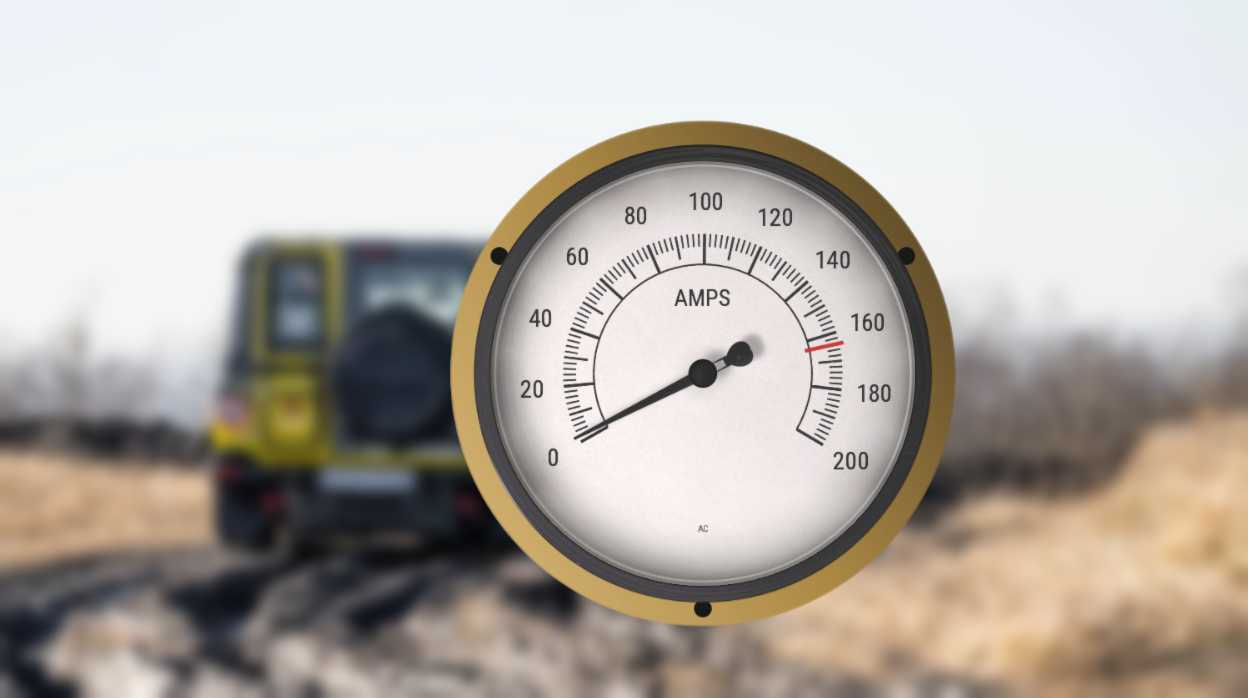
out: 2 A
